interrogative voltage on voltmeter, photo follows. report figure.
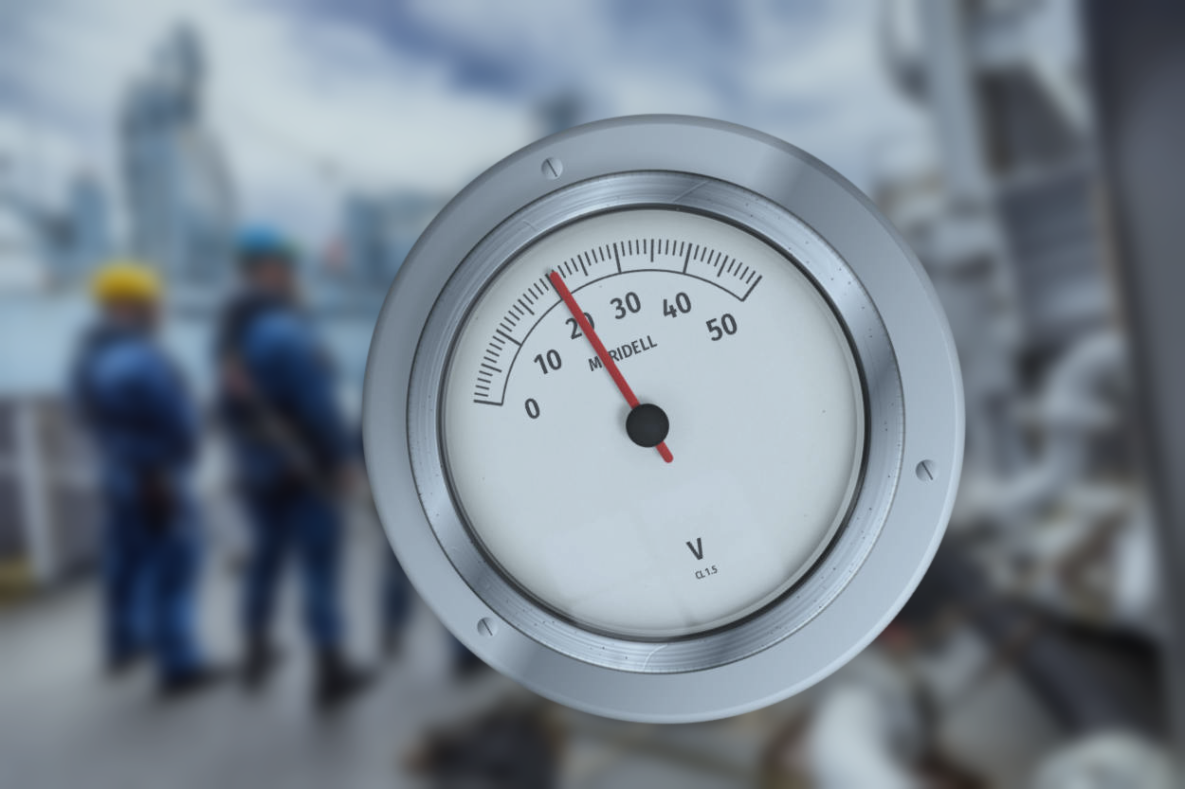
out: 21 V
